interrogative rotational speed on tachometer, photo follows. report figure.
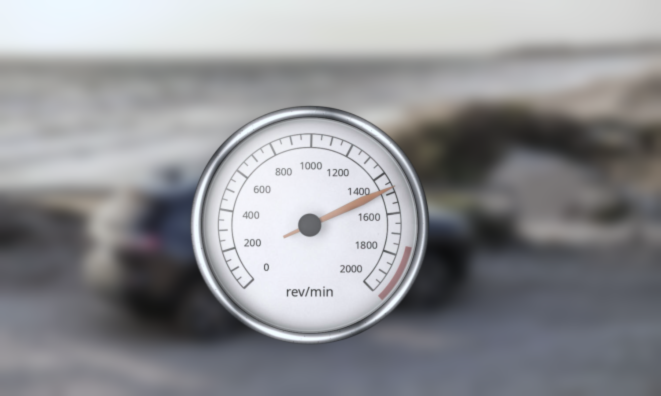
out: 1475 rpm
